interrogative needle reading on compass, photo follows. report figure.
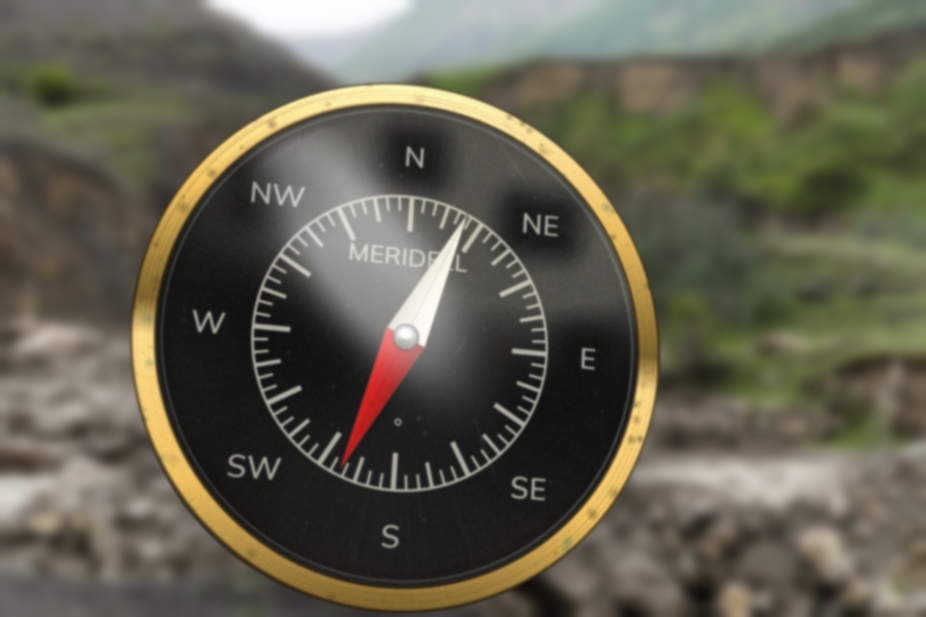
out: 202.5 °
